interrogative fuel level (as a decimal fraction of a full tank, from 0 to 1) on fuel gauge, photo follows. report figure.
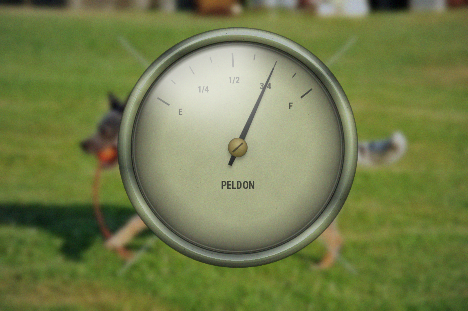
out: 0.75
